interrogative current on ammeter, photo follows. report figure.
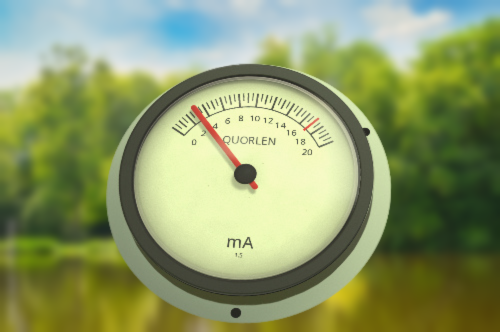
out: 3 mA
